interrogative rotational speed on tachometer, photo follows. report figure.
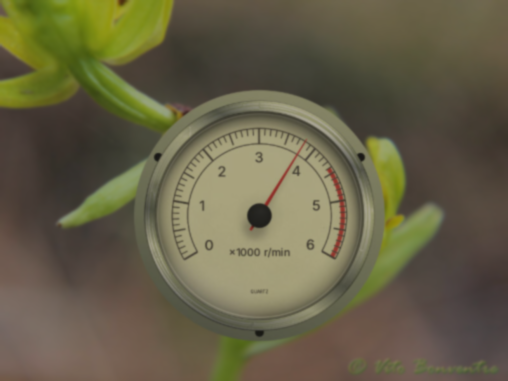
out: 3800 rpm
